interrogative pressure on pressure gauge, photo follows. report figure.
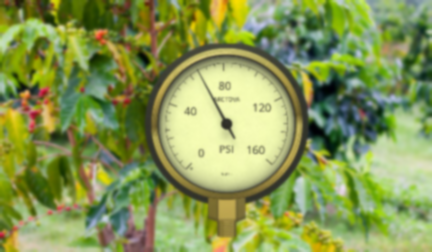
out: 65 psi
